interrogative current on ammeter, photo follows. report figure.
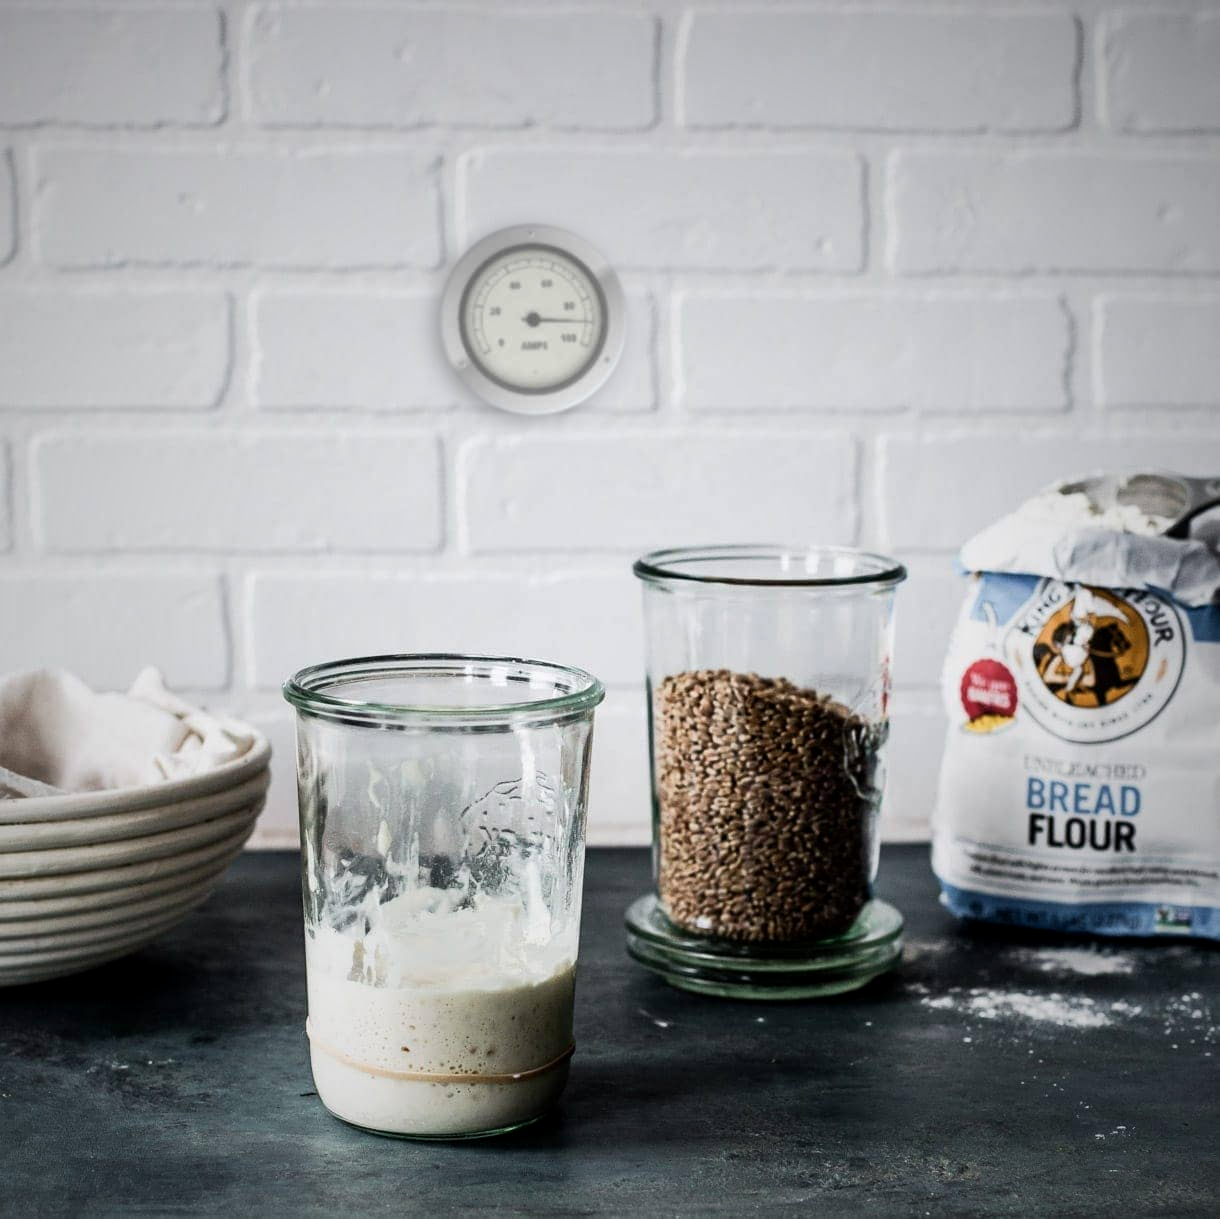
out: 90 A
